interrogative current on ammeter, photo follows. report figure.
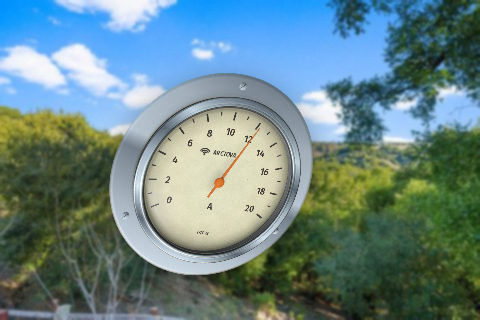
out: 12 A
